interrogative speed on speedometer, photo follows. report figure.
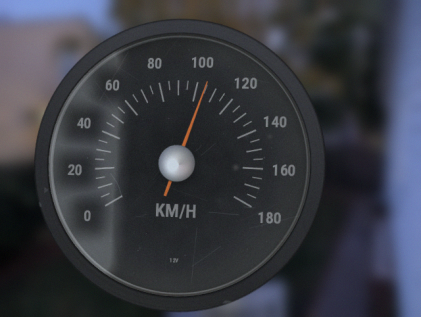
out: 105 km/h
